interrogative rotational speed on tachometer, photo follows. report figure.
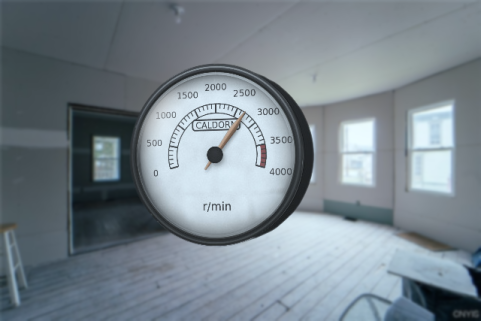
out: 2700 rpm
